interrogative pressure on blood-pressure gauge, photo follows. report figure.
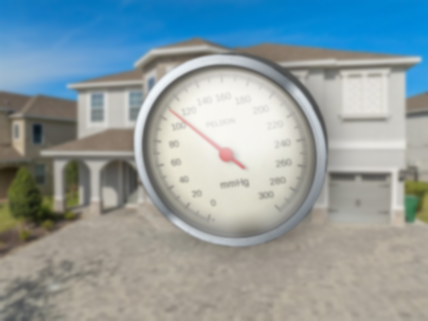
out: 110 mmHg
